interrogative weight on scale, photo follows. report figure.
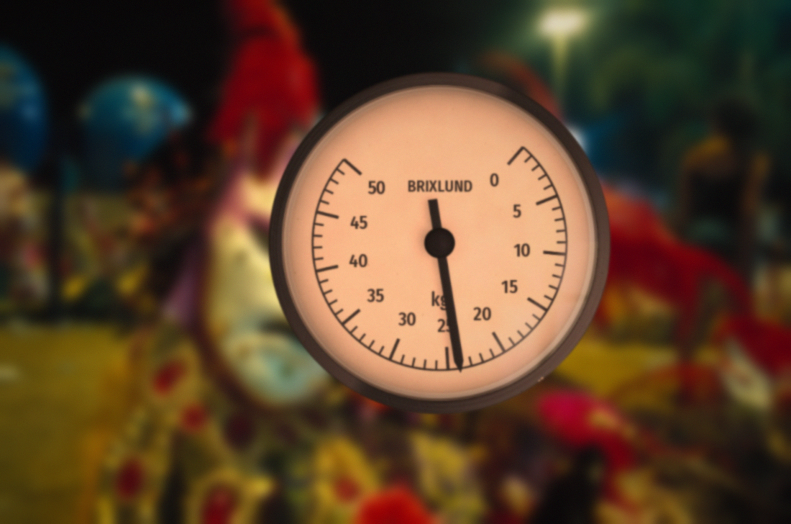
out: 24 kg
